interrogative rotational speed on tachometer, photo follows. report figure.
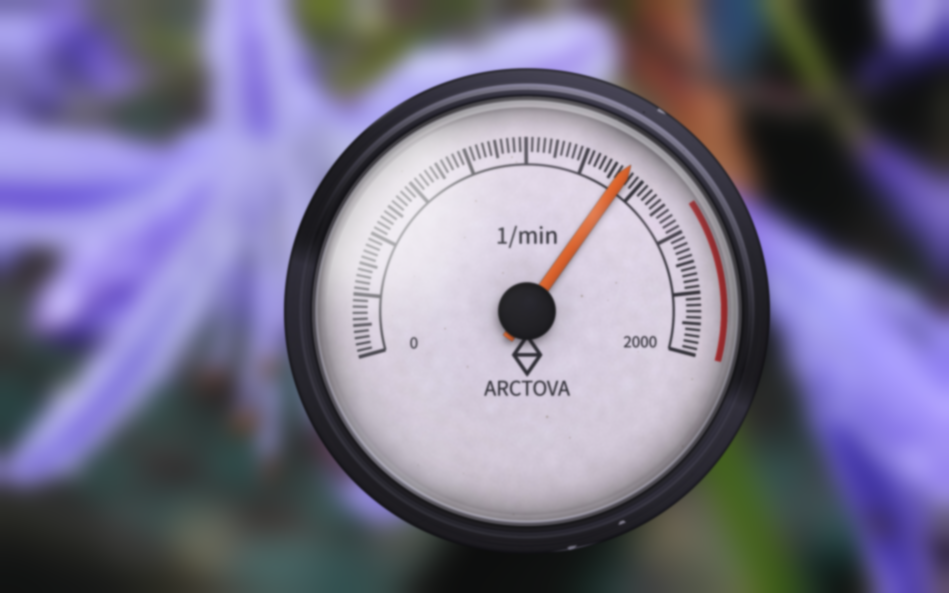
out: 1340 rpm
